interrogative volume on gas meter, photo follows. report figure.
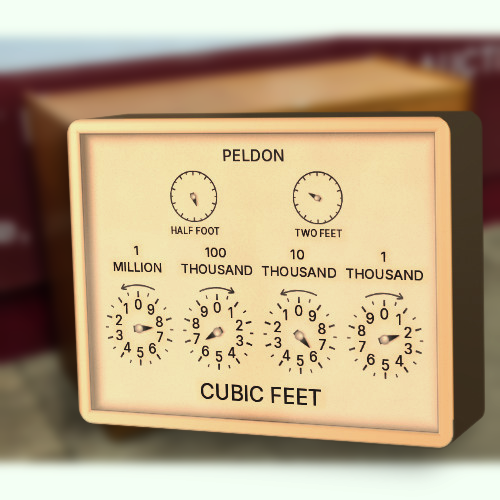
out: 766200 ft³
